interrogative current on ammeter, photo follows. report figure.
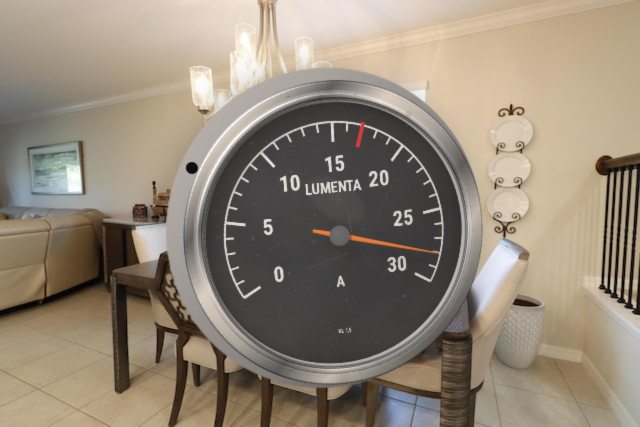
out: 28 A
